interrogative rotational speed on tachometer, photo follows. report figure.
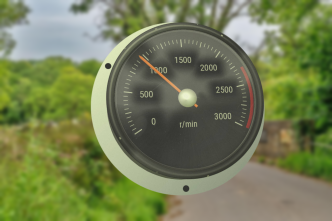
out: 950 rpm
